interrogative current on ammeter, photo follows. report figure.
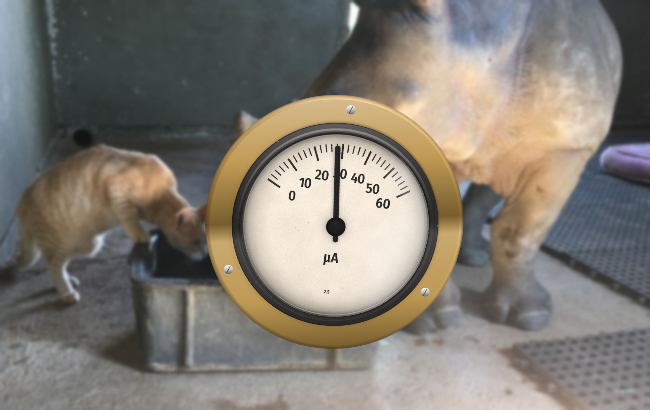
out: 28 µA
